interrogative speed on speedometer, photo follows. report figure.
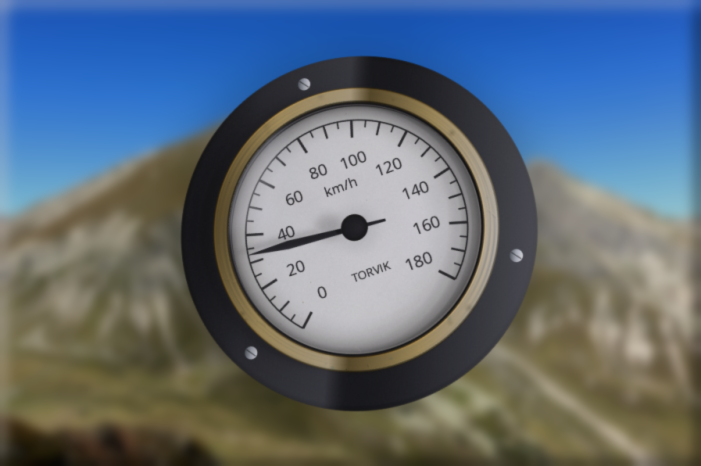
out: 32.5 km/h
